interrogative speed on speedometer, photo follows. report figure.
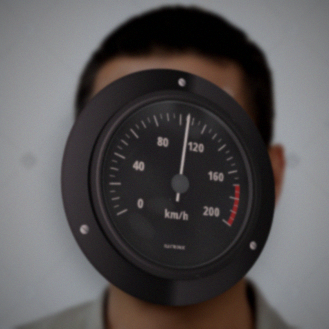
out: 105 km/h
